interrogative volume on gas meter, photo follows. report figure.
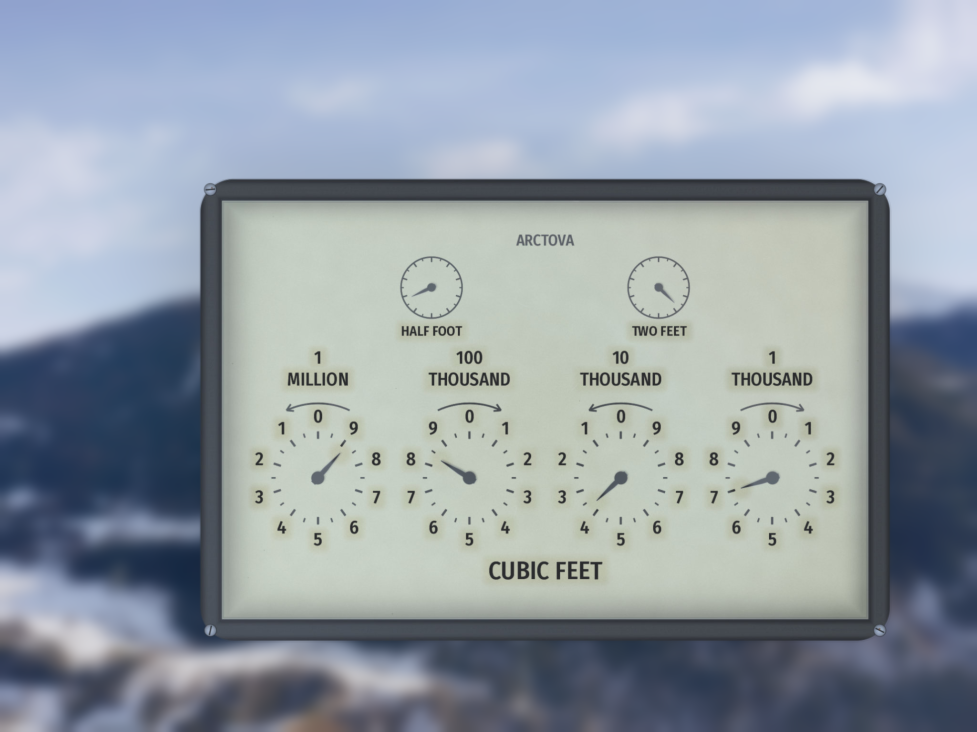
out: 883700 ft³
